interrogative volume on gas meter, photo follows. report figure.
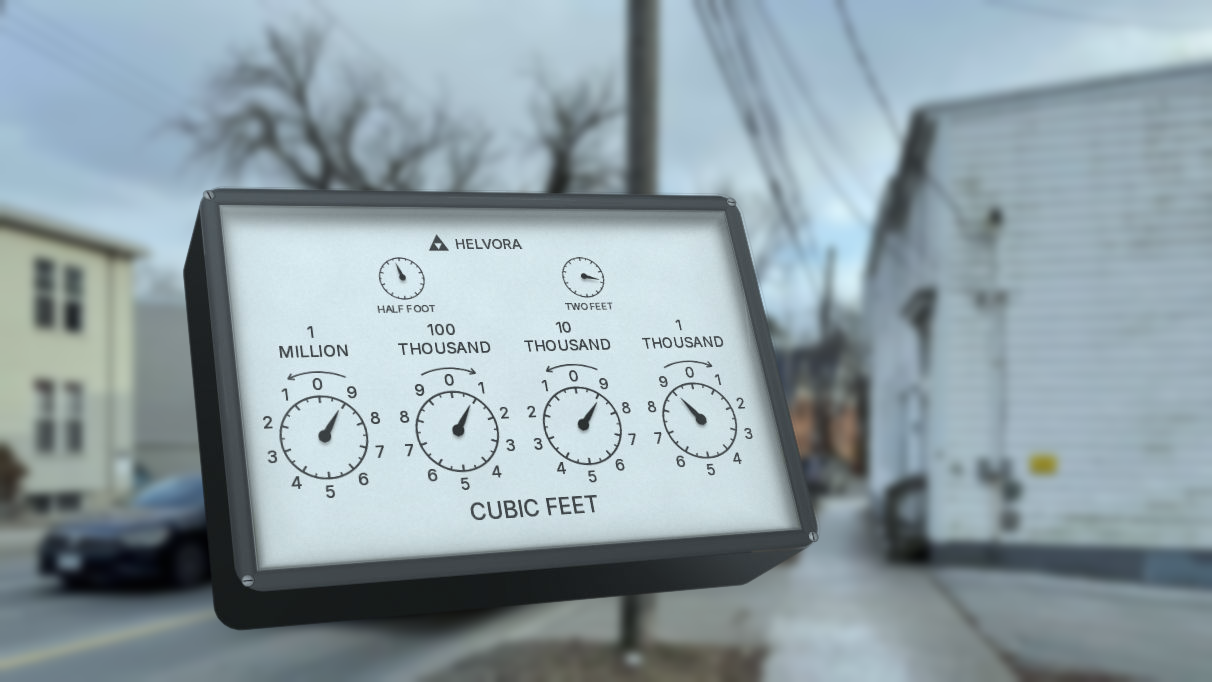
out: 908900 ft³
